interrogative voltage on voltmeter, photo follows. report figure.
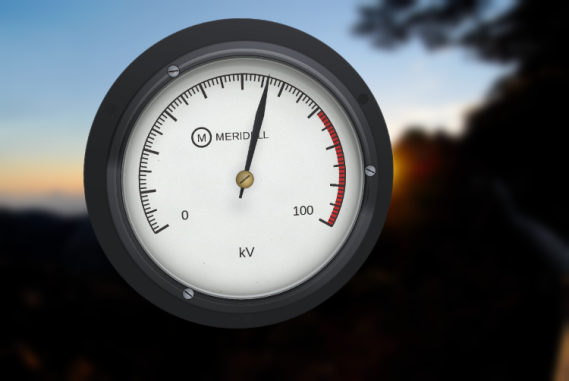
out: 56 kV
